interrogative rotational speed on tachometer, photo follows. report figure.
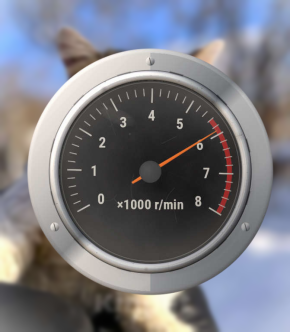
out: 5900 rpm
